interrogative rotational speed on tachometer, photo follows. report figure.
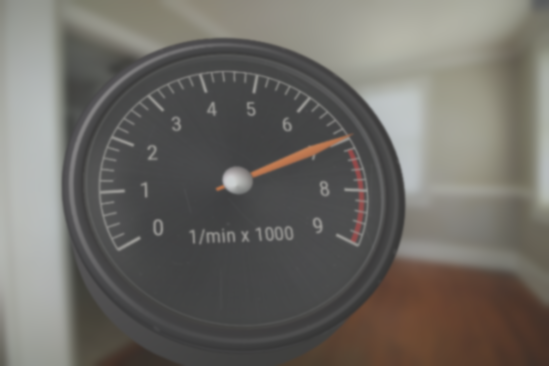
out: 7000 rpm
